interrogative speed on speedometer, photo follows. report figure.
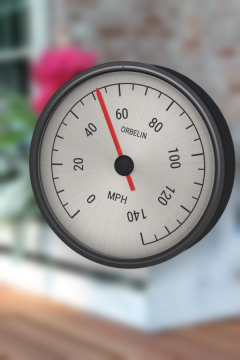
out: 52.5 mph
